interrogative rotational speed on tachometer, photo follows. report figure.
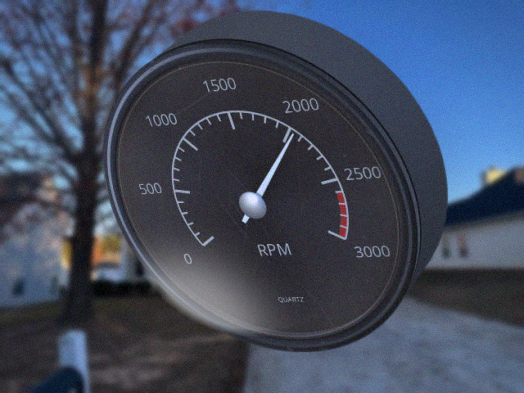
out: 2050 rpm
